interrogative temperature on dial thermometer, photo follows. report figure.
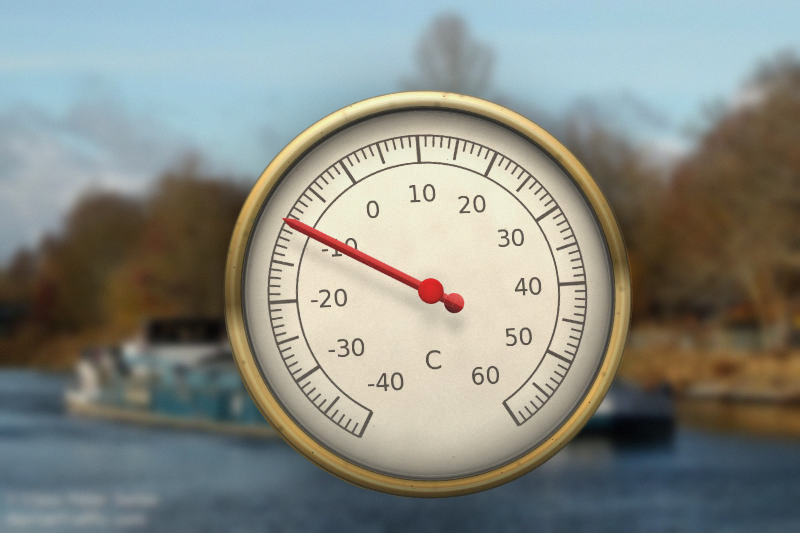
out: -10 °C
